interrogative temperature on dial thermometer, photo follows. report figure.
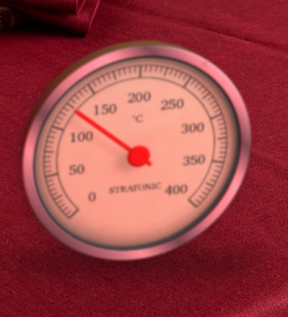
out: 125 °C
